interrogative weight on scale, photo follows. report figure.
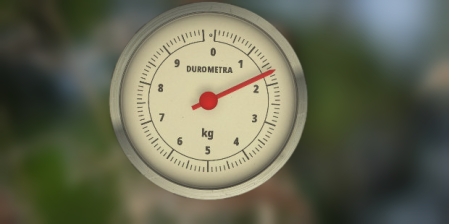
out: 1.7 kg
